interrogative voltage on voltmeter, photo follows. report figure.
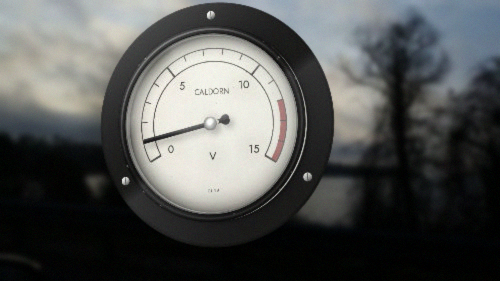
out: 1 V
